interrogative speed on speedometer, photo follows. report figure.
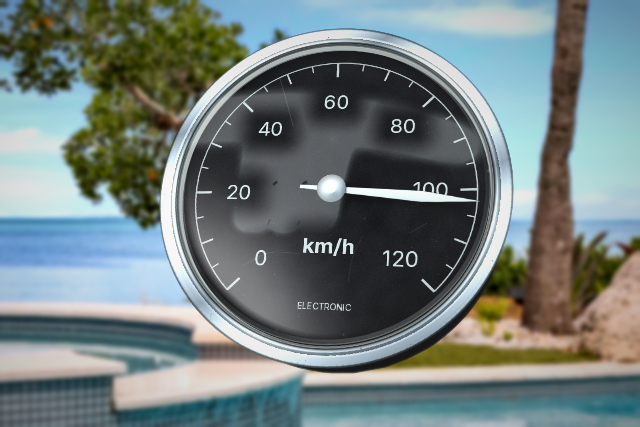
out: 102.5 km/h
